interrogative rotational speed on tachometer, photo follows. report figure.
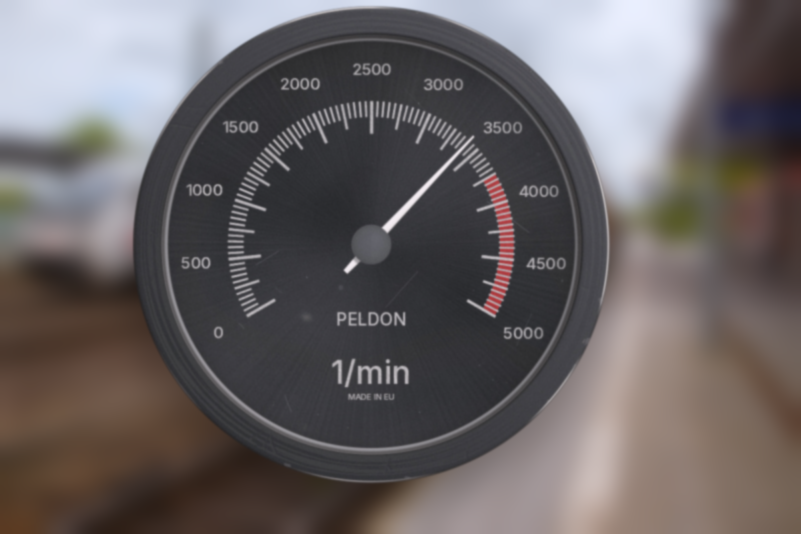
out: 3400 rpm
